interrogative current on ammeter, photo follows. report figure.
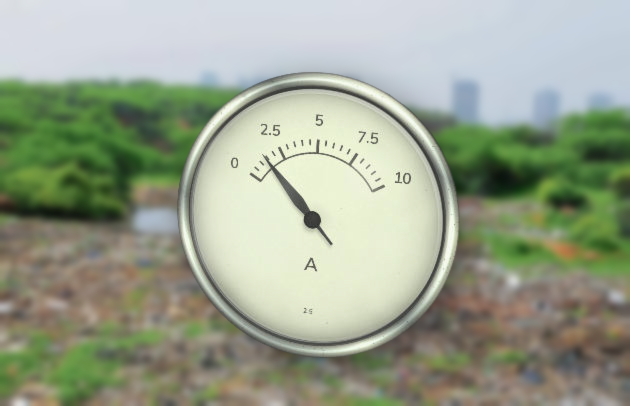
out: 1.5 A
